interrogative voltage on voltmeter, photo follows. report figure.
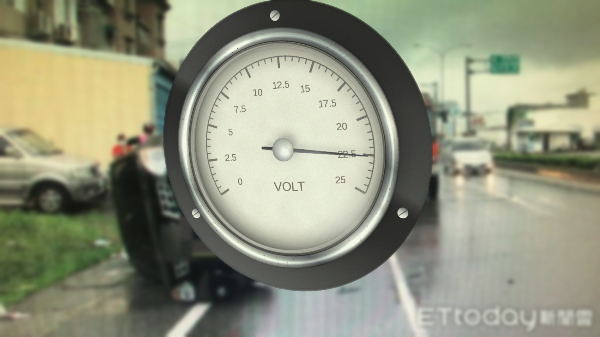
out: 22.5 V
